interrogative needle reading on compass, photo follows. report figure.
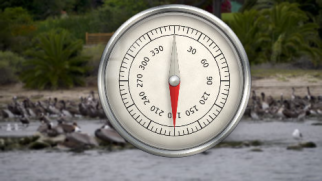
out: 180 °
